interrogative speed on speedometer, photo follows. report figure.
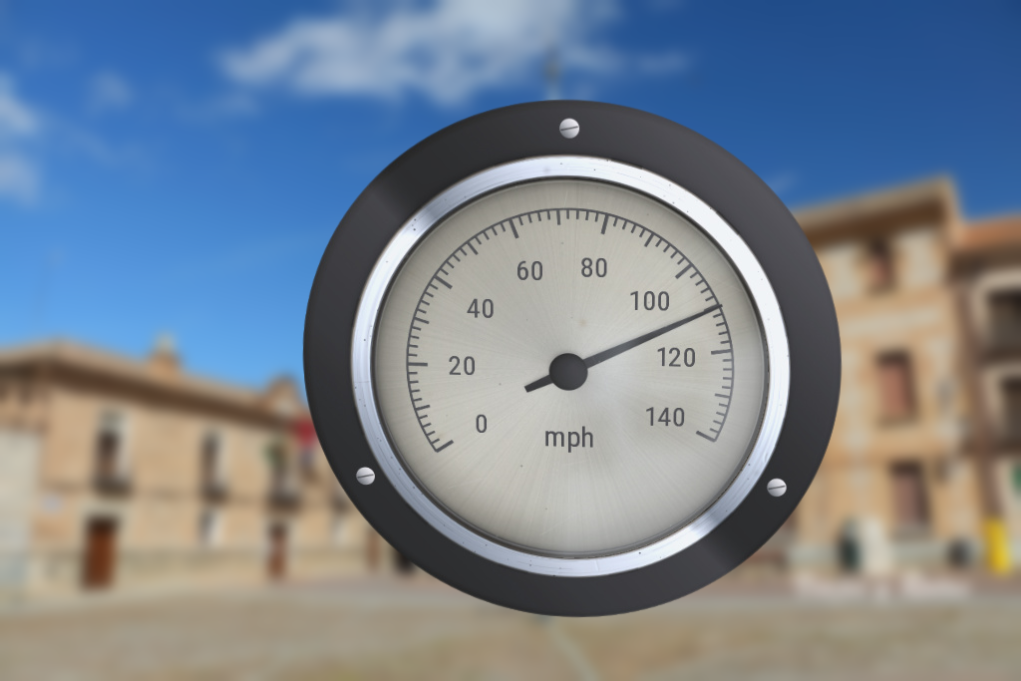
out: 110 mph
